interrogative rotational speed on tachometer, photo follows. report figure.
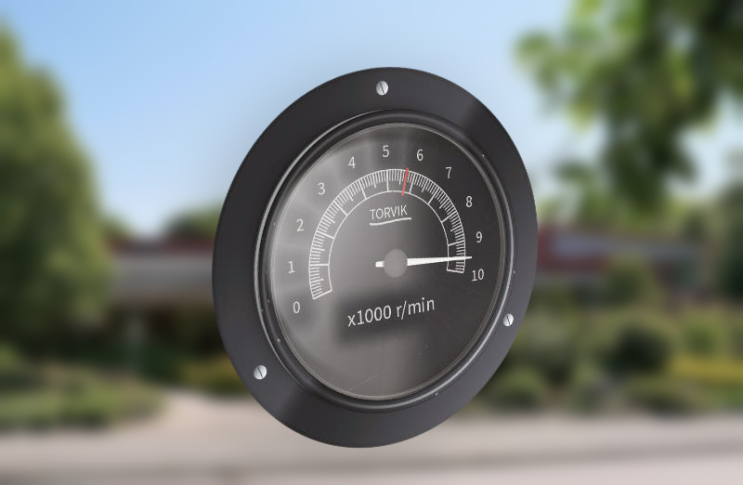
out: 9500 rpm
